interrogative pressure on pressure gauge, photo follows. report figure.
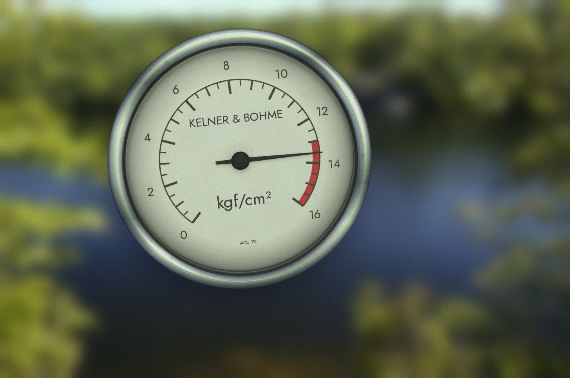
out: 13.5 kg/cm²
